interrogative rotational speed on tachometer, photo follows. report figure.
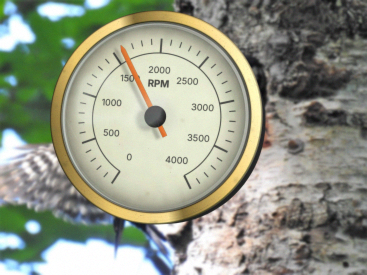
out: 1600 rpm
